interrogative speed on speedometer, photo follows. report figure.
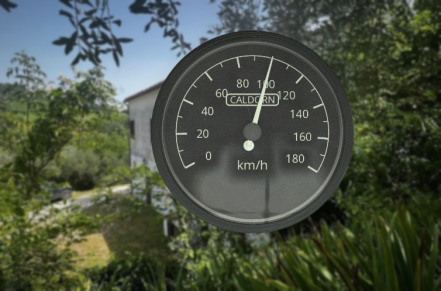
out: 100 km/h
